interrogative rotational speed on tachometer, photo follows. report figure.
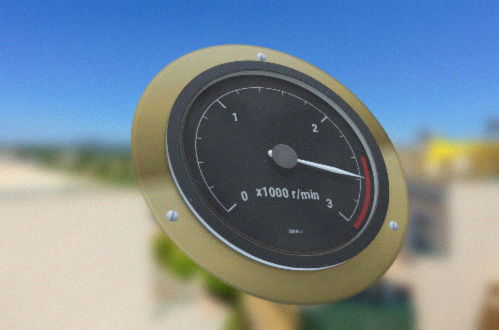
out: 2600 rpm
